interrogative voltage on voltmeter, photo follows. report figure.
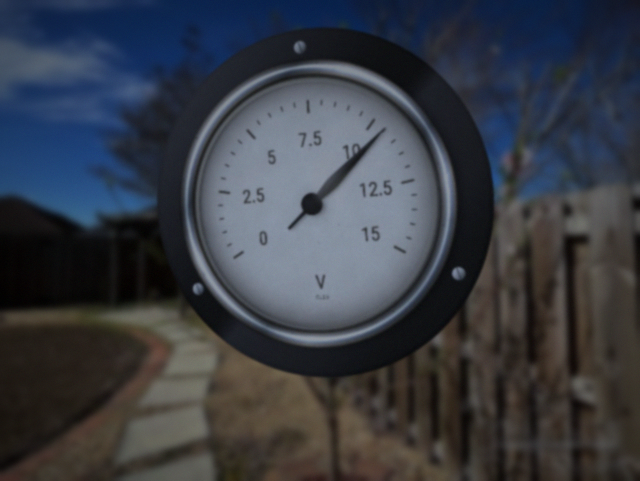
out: 10.5 V
